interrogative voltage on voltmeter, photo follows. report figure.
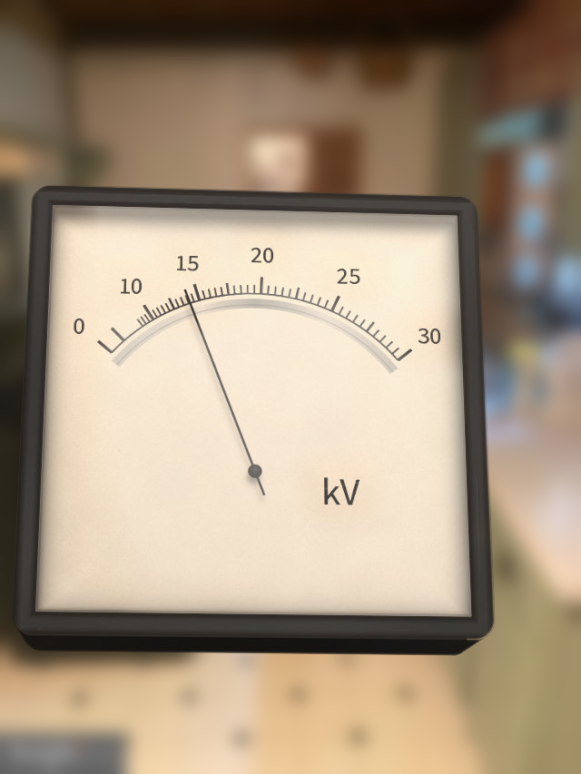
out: 14 kV
